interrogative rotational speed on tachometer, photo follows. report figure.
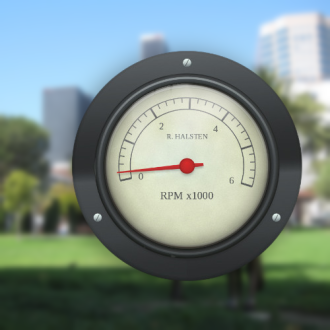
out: 200 rpm
